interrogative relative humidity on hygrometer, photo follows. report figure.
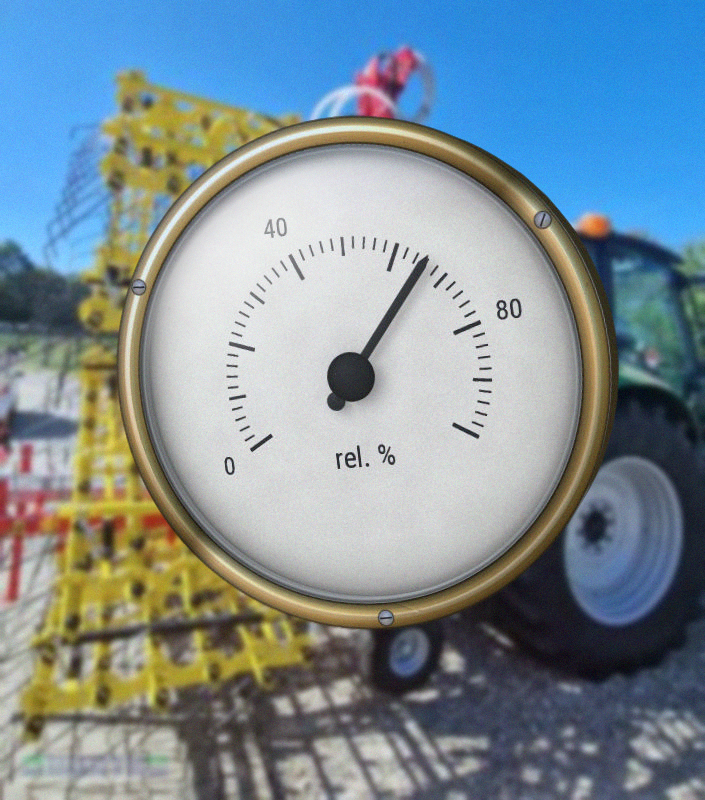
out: 66 %
